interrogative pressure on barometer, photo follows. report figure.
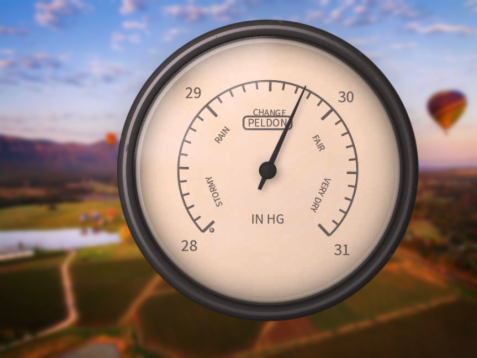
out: 29.75 inHg
